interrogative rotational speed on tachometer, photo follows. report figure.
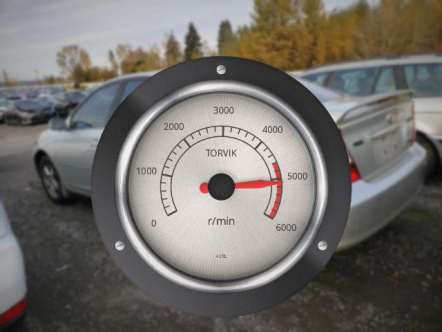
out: 5100 rpm
